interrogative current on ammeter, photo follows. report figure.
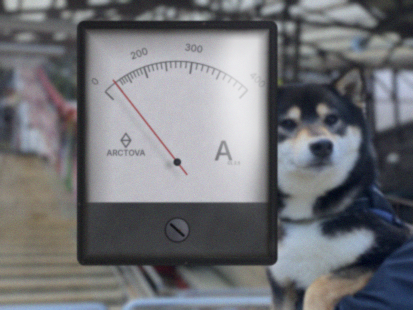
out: 100 A
